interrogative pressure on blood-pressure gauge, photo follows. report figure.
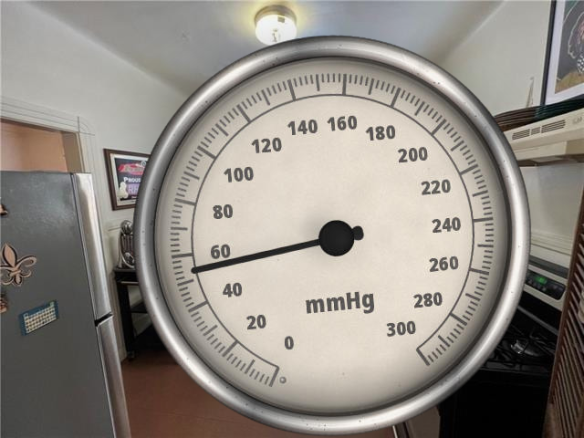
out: 54 mmHg
